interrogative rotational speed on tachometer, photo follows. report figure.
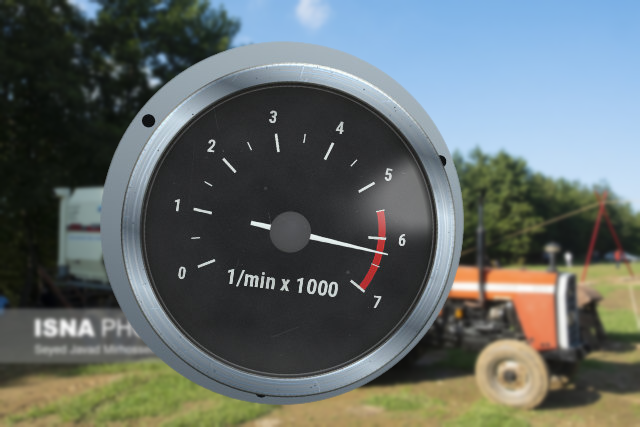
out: 6250 rpm
